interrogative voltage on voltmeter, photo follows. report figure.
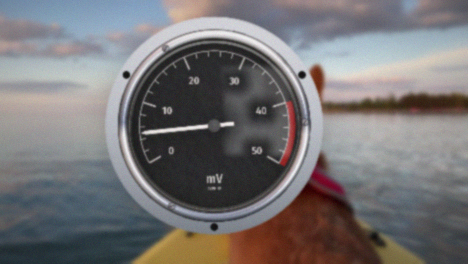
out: 5 mV
